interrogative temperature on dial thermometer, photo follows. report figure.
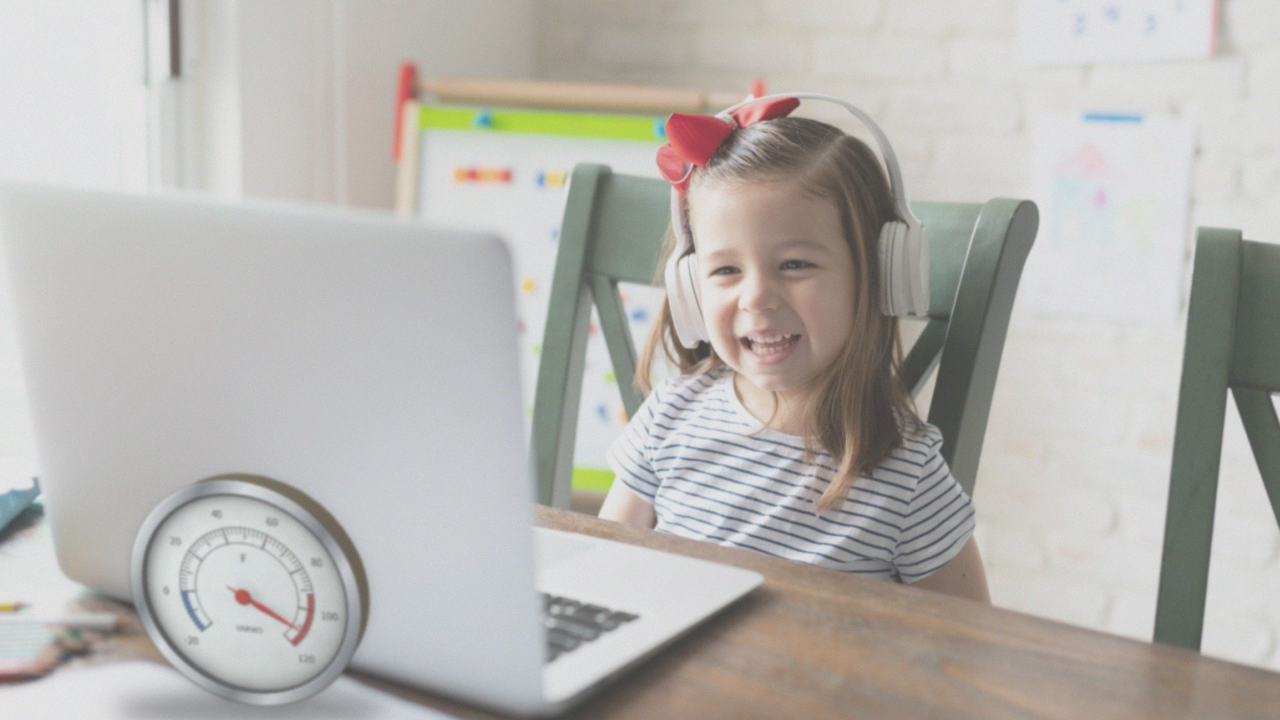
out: 110 °F
